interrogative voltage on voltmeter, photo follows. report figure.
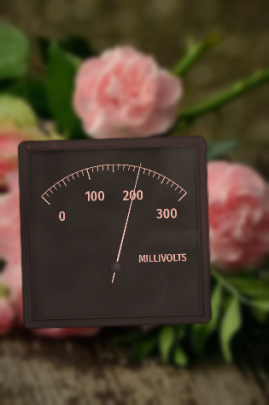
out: 200 mV
